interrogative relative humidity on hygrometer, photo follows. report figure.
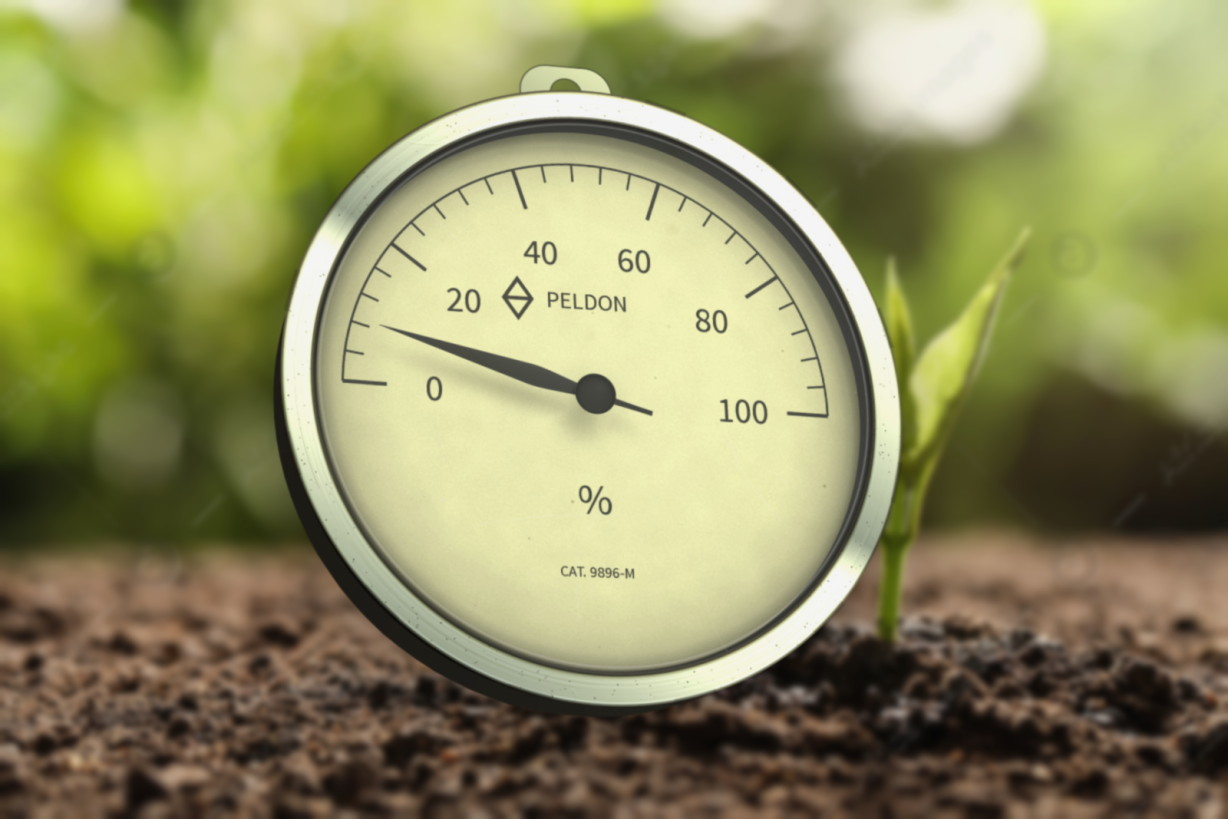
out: 8 %
